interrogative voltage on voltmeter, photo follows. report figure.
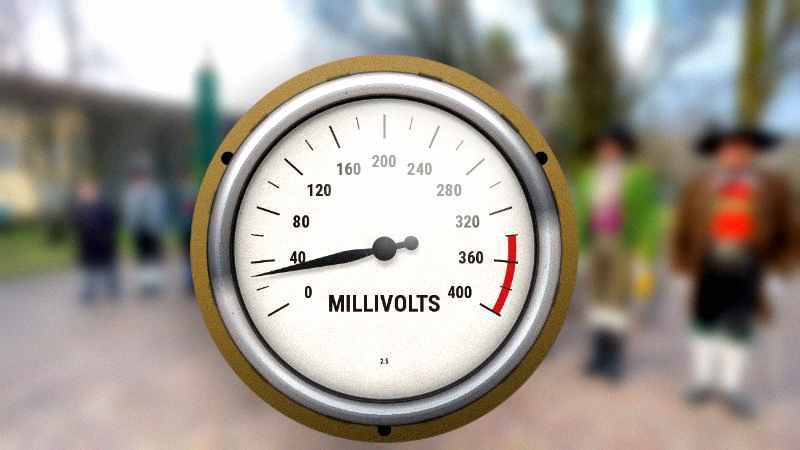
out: 30 mV
